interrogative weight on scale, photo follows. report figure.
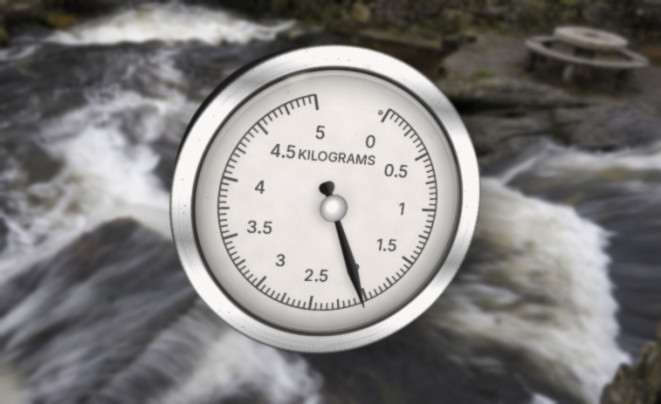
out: 2.05 kg
